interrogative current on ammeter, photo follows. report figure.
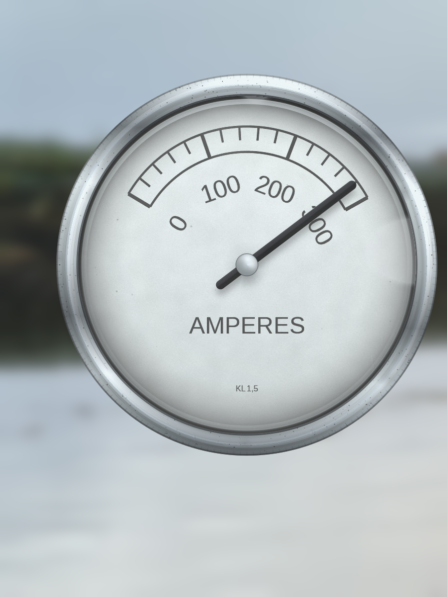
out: 280 A
